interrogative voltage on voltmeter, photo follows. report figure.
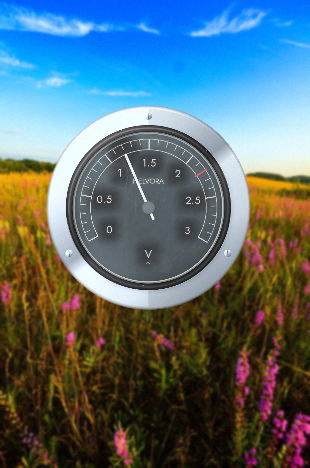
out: 1.2 V
